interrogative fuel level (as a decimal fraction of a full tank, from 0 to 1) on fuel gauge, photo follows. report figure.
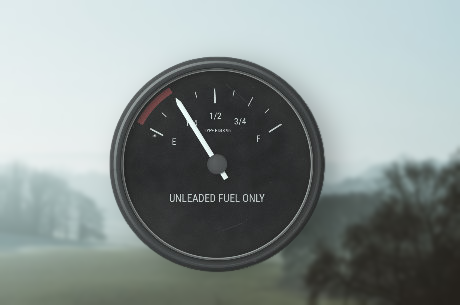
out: 0.25
